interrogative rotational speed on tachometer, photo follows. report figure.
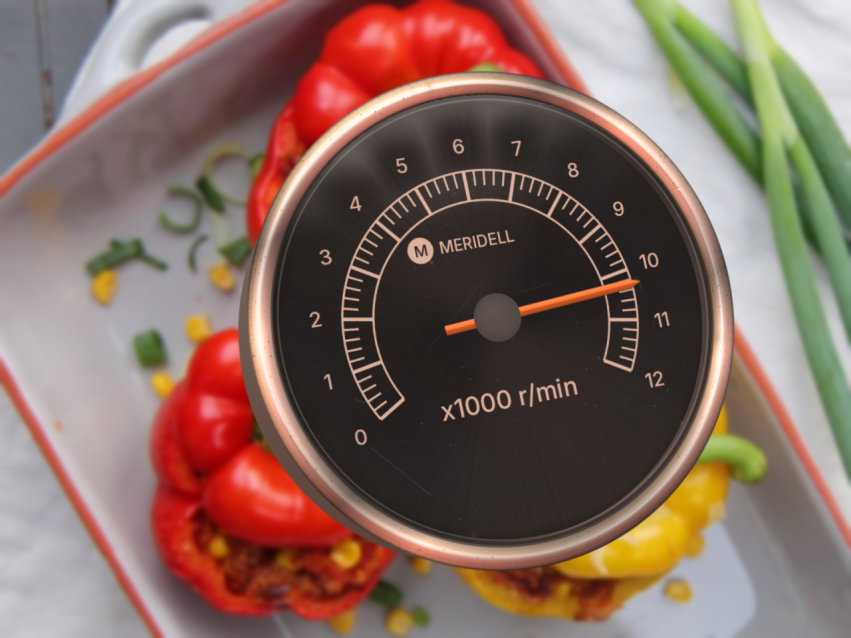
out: 10300 rpm
